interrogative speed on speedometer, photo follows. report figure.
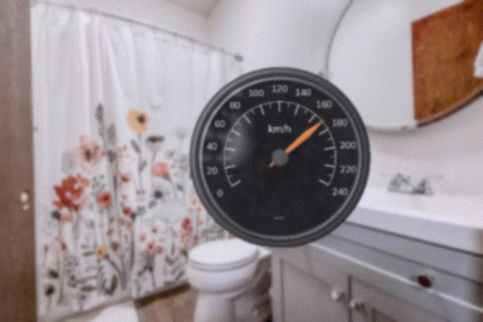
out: 170 km/h
